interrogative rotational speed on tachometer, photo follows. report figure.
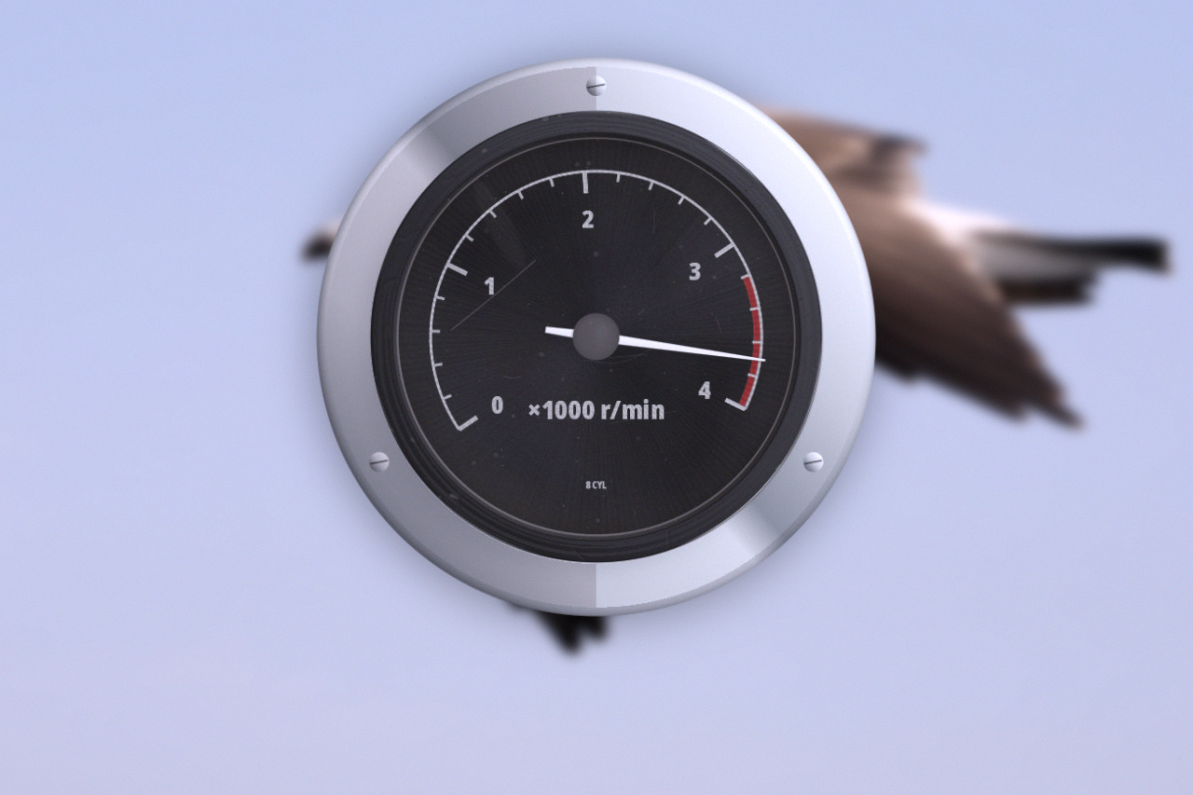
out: 3700 rpm
